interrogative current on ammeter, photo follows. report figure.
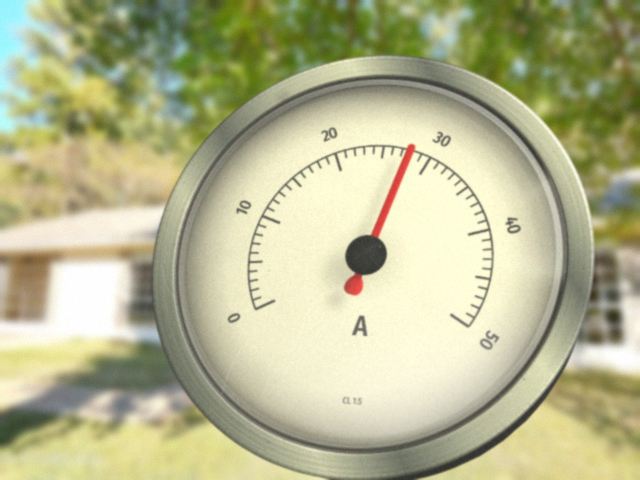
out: 28 A
